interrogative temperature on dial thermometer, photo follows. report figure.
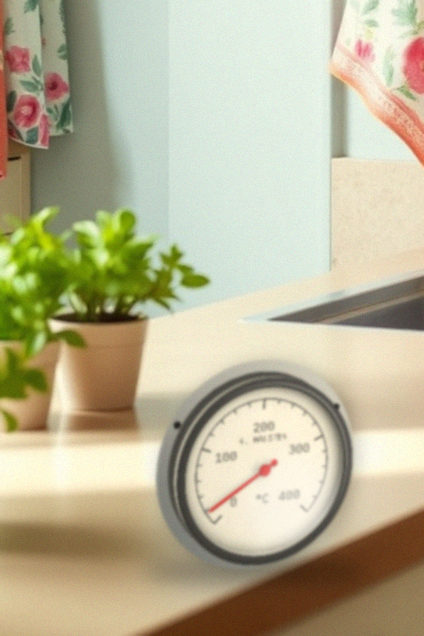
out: 20 °C
